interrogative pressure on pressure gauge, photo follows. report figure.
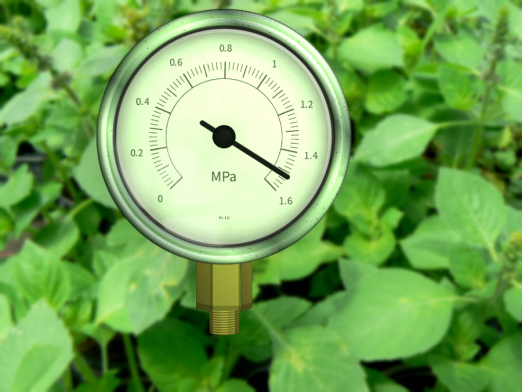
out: 1.52 MPa
